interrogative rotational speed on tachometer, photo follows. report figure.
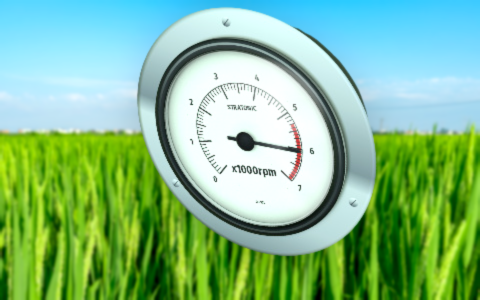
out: 6000 rpm
